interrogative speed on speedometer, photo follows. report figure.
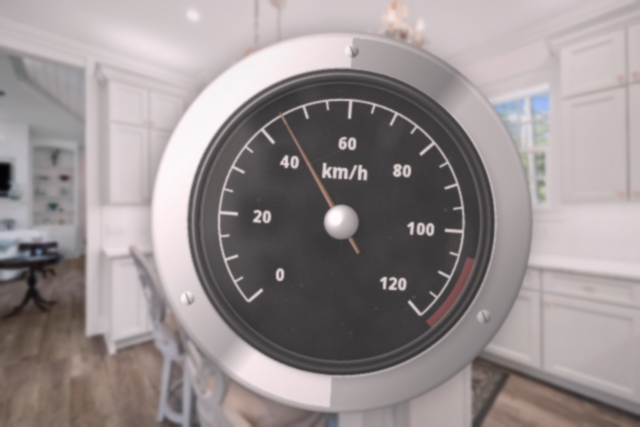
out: 45 km/h
